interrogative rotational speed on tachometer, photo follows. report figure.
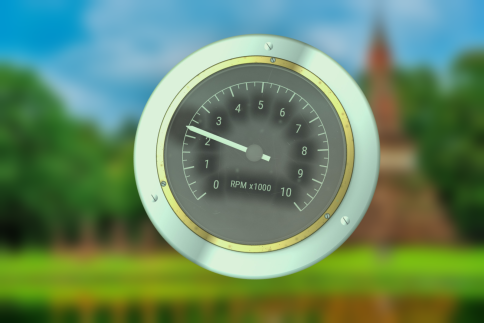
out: 2250 rpm
